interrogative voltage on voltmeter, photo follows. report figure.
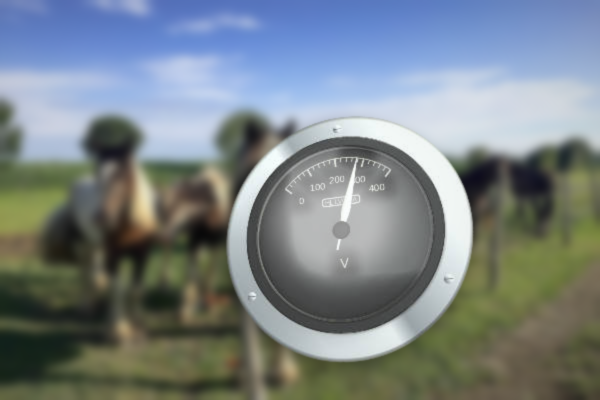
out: 280 V
